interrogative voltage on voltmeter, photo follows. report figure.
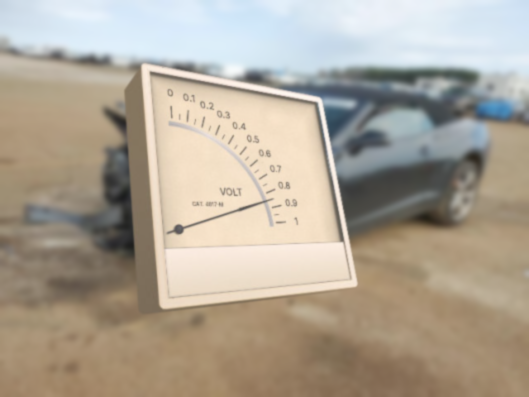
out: 0.85 V
